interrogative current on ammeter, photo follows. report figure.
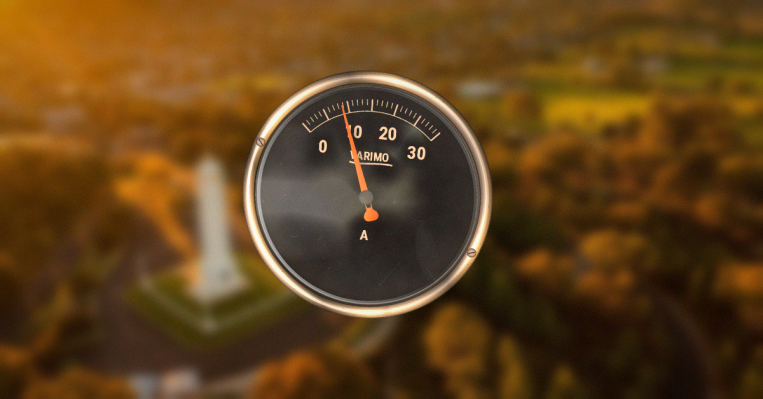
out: 9 A
